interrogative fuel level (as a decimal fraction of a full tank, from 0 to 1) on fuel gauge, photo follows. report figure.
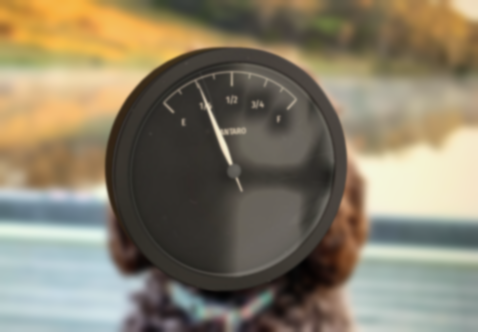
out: 0.25
